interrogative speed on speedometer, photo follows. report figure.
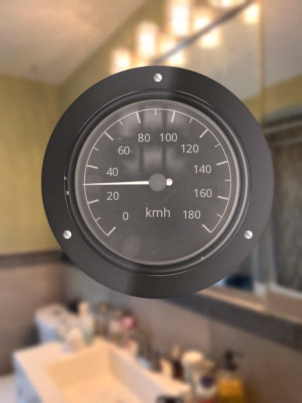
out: 30 km/h
